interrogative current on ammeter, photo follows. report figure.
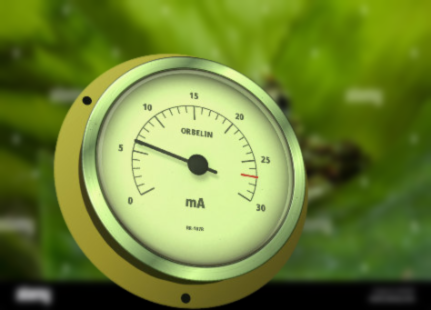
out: 6 mA
